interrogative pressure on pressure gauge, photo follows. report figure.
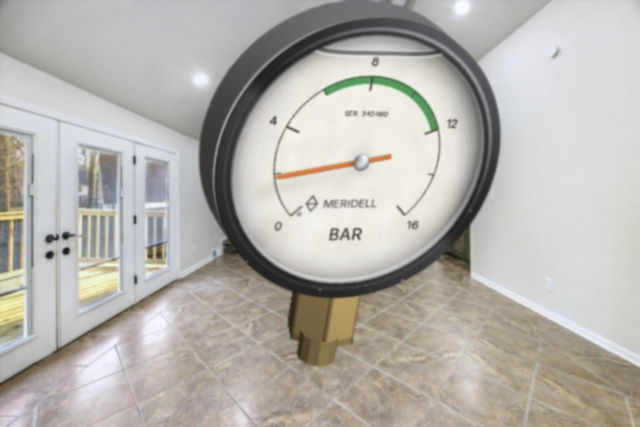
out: 2 bar
